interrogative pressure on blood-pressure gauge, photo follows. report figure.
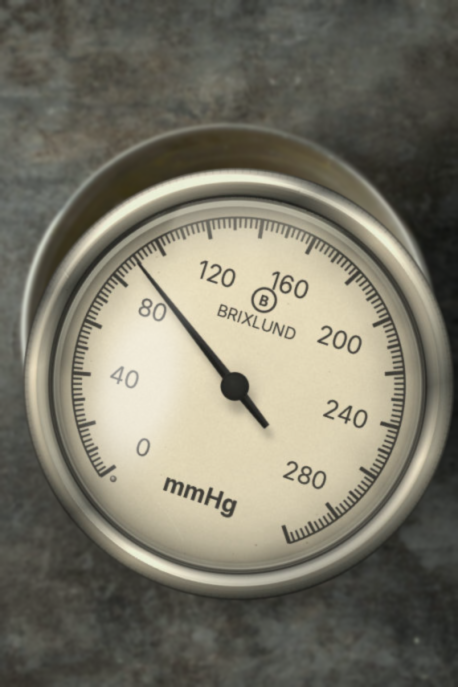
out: 90 mmHg
